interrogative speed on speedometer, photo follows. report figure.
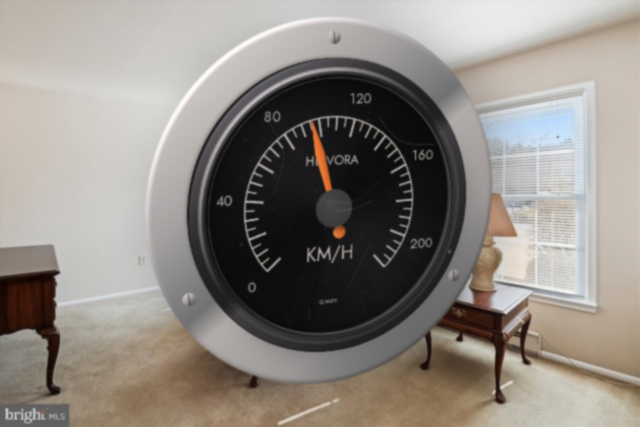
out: 95 km/h
